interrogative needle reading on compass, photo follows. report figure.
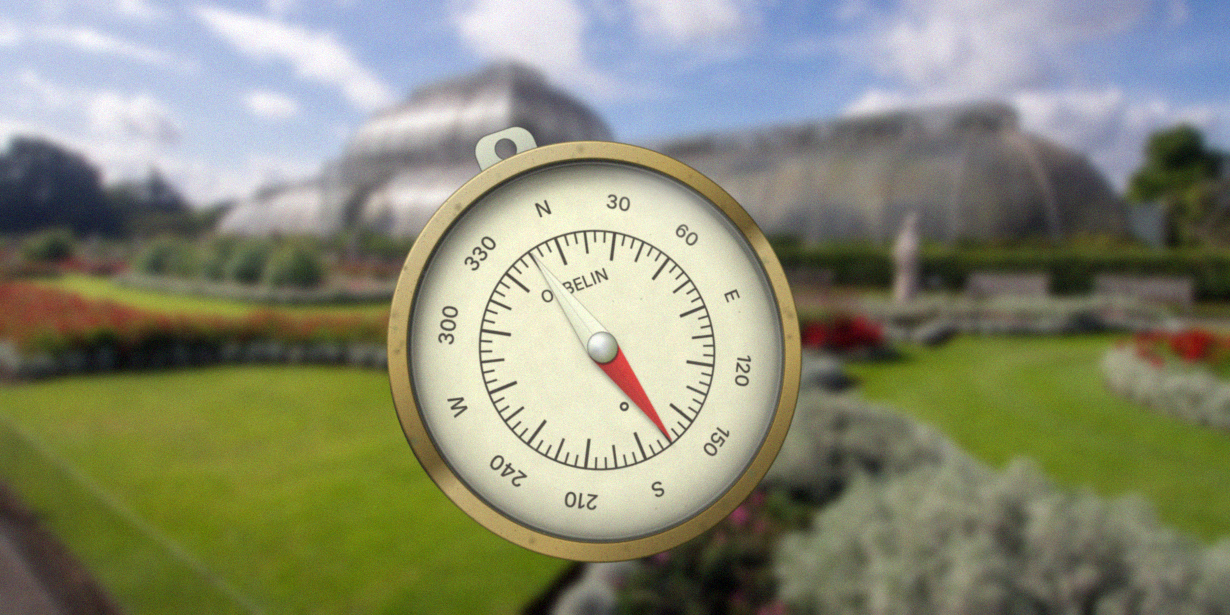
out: 165 °
